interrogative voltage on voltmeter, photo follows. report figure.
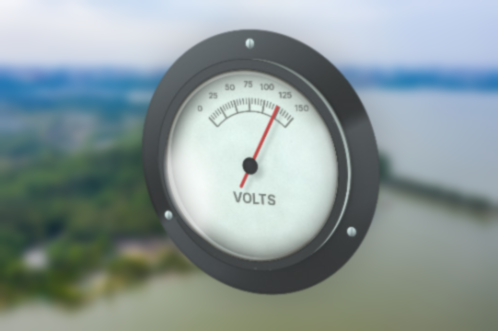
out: 125 V
